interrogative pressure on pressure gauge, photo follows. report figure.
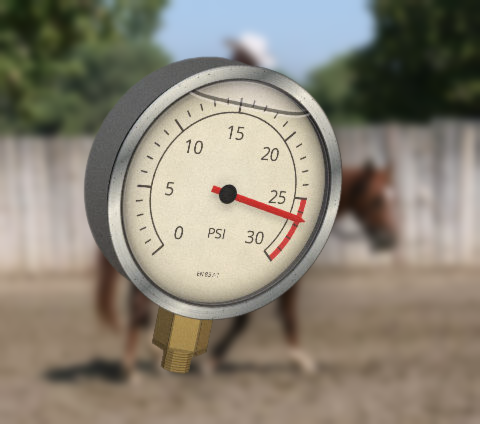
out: 26.5 psi
